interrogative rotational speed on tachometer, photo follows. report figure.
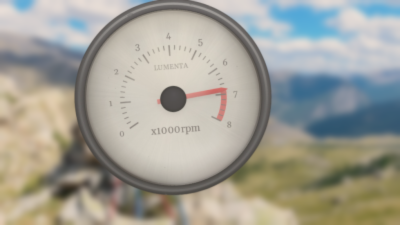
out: 6800 rpm
